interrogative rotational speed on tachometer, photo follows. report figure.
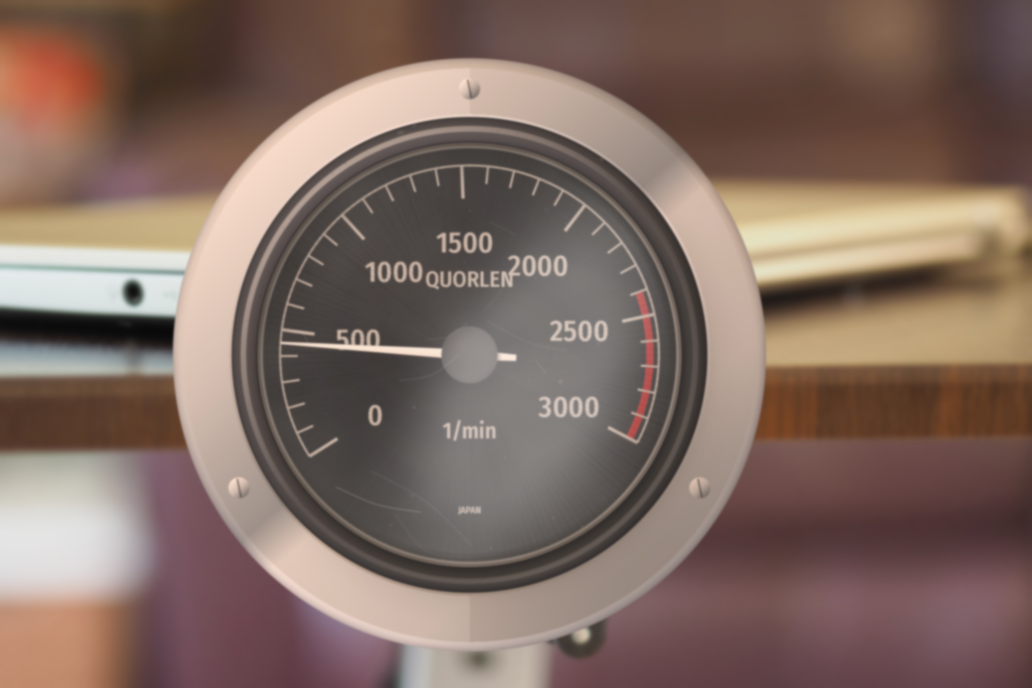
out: 450 rpm
